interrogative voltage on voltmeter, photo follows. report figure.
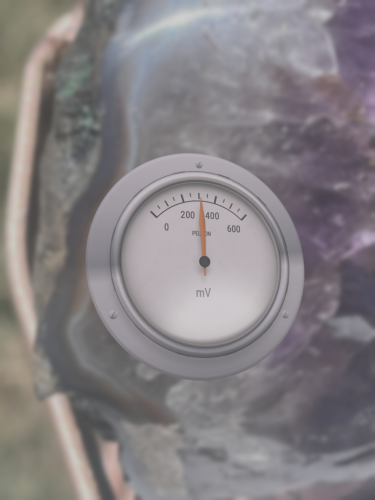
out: 300 mV
